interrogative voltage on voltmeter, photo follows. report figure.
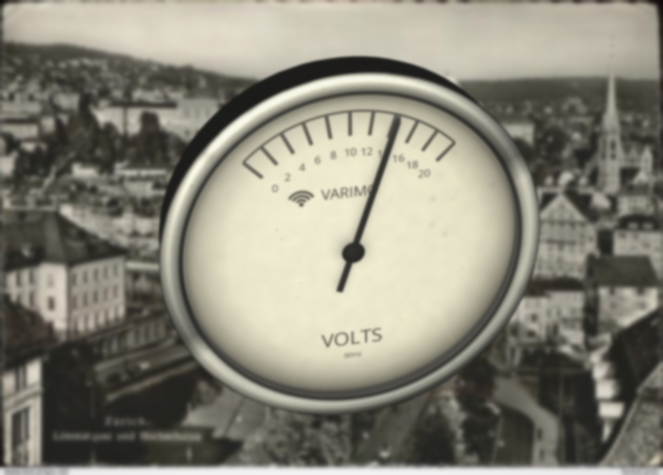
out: 14 V
